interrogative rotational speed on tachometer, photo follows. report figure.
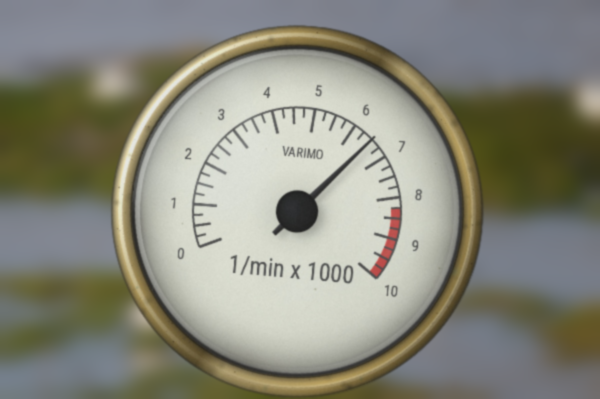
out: 6500 rpm
